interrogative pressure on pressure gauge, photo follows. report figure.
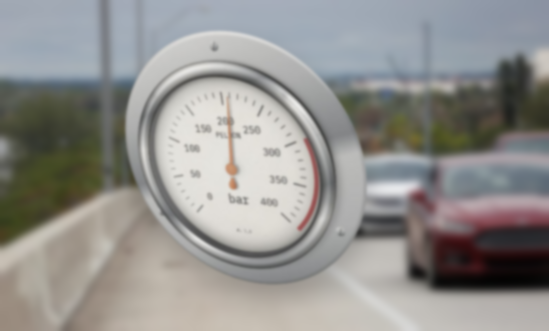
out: 210 bar
